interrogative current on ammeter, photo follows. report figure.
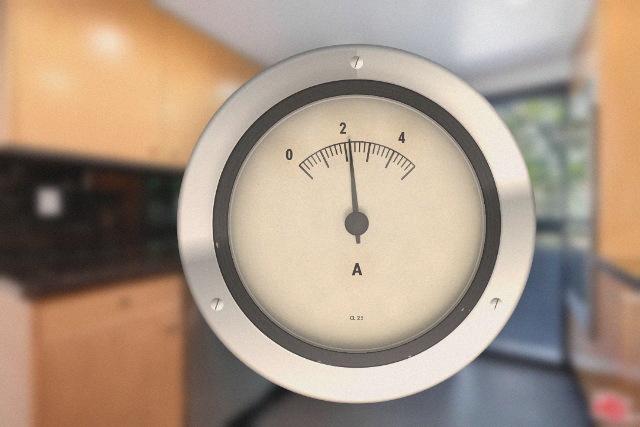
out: 2.2 A
